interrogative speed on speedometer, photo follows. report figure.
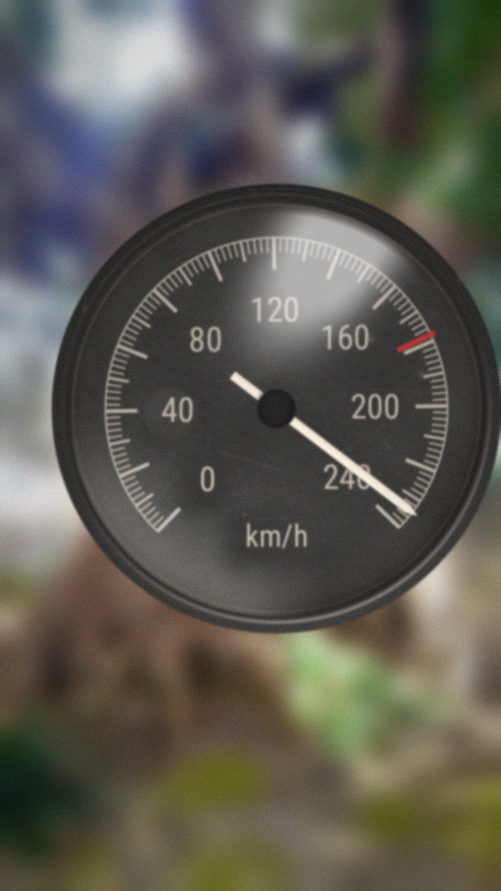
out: 234 km/h
